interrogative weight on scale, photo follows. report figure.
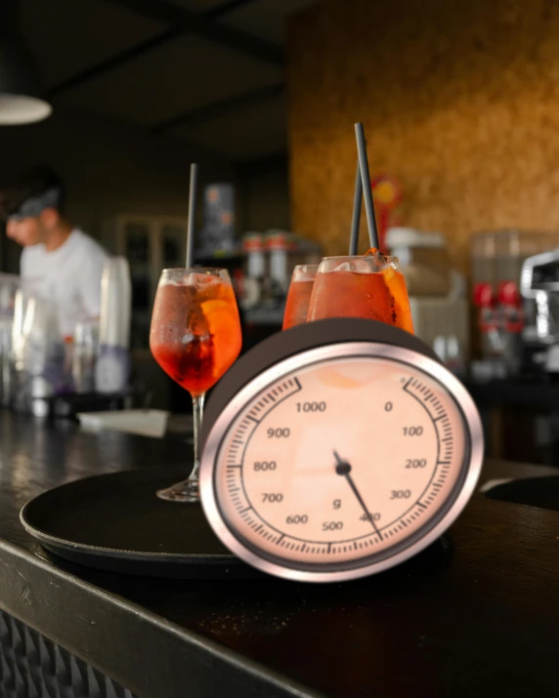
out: 400 g
